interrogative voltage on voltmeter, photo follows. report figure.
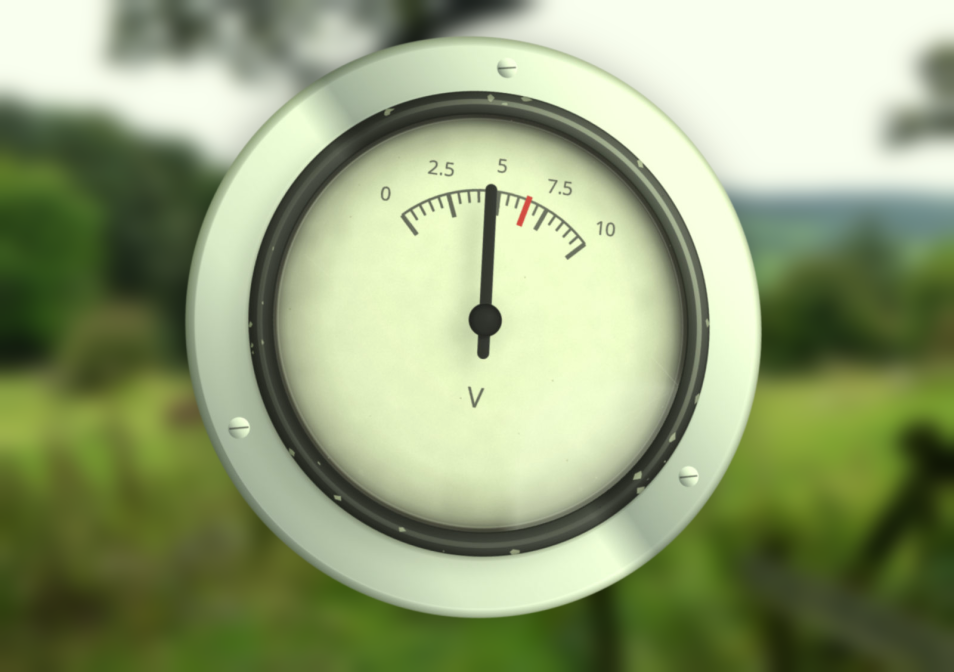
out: 4.5 V
